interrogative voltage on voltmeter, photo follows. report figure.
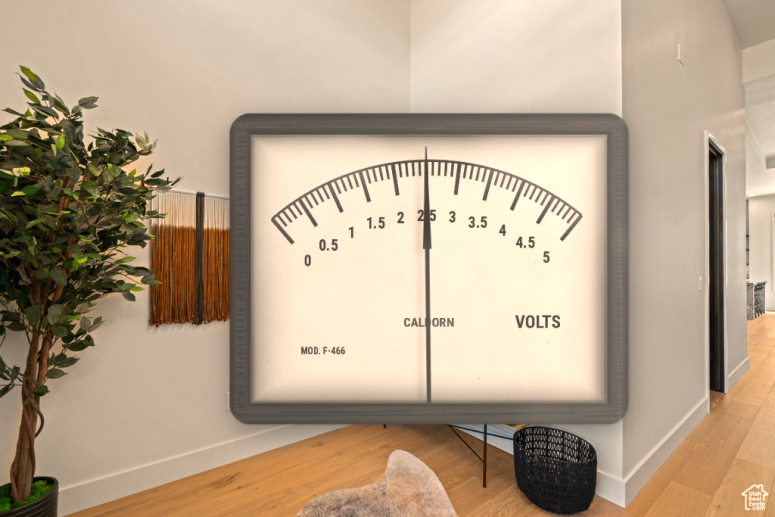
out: 2.5 V
